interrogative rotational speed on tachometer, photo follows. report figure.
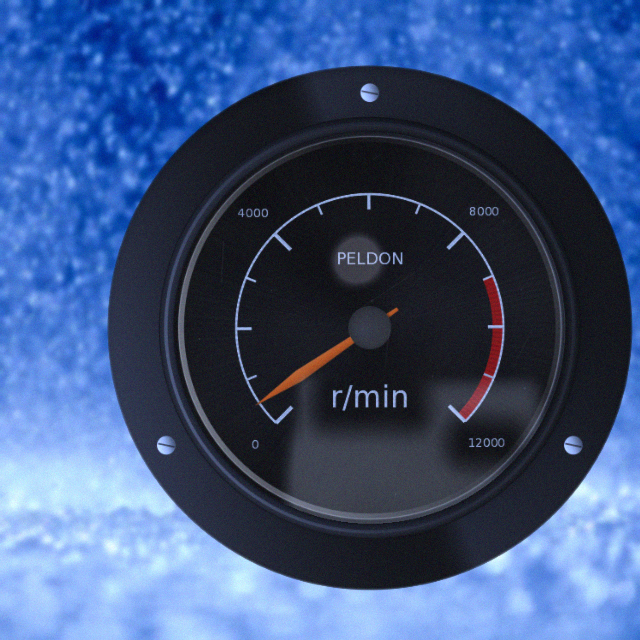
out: 500 rpm
